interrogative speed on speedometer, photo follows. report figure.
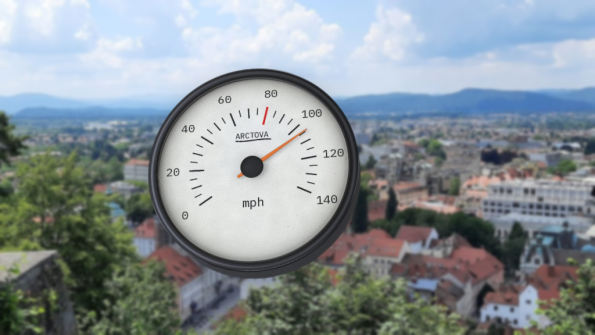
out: 105 mph
